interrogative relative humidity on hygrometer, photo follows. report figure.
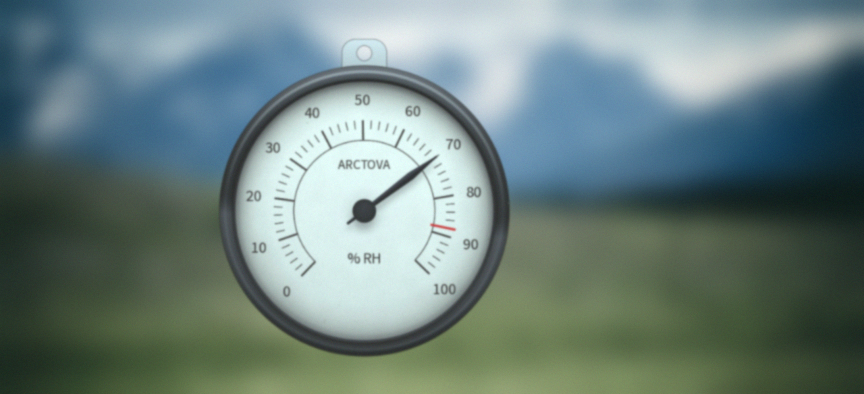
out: 70 %
